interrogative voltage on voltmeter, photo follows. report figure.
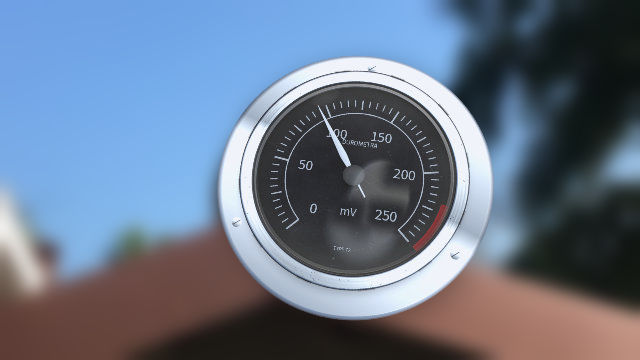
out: 95 mV
